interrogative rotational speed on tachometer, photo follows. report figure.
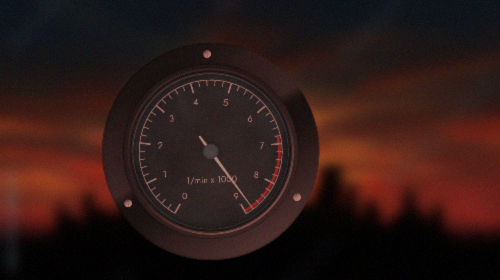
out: 8800 rpm
